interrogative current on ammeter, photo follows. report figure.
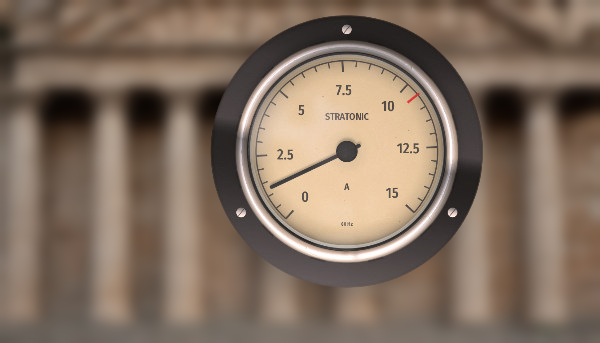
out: 1.25 A
